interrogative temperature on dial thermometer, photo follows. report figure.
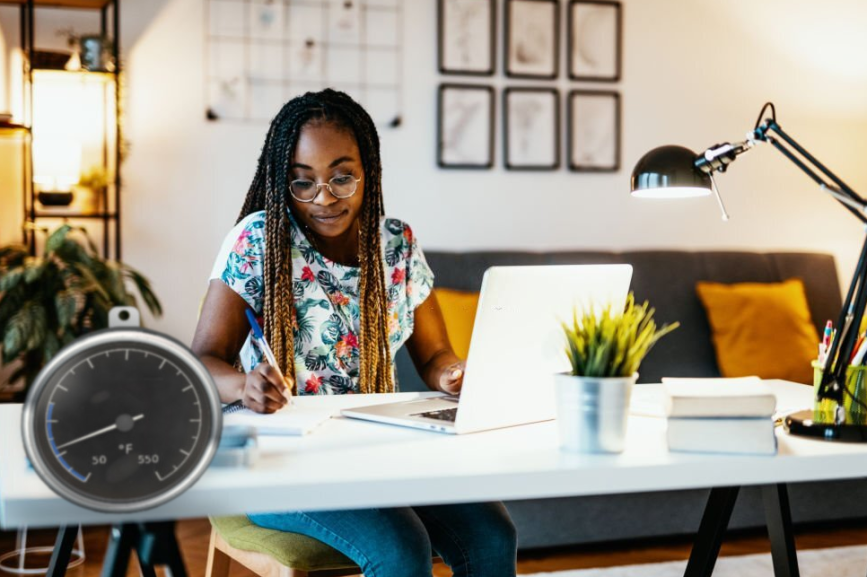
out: 112.5 °F
